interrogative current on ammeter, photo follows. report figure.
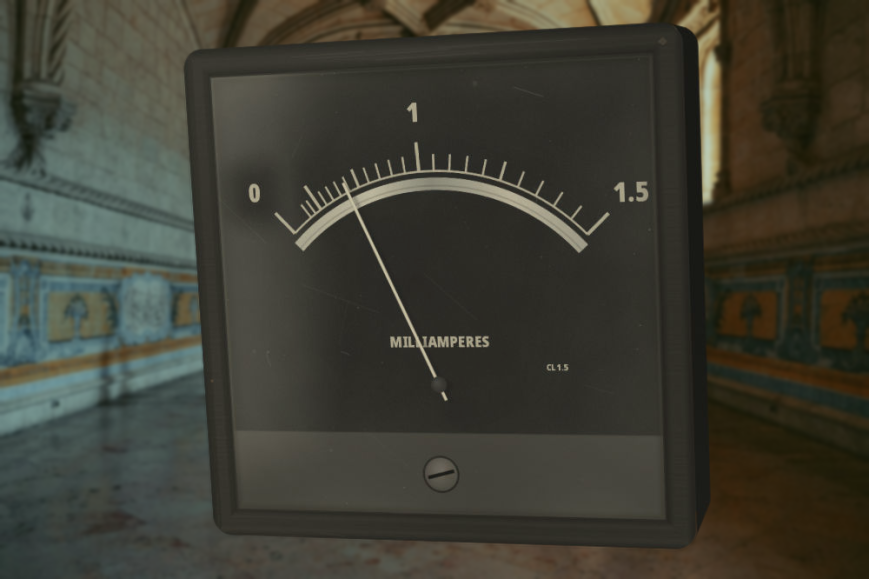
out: 0.7 mA
